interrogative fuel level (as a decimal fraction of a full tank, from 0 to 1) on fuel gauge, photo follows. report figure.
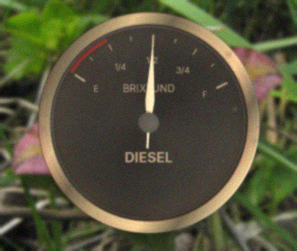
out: 0.5
